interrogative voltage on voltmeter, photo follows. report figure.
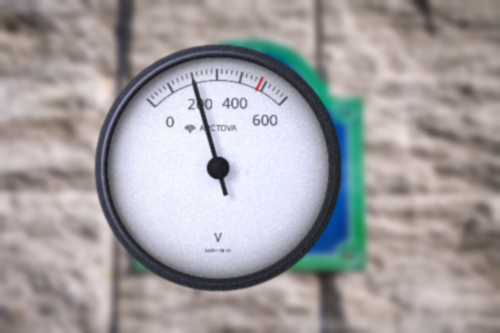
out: 200 V
